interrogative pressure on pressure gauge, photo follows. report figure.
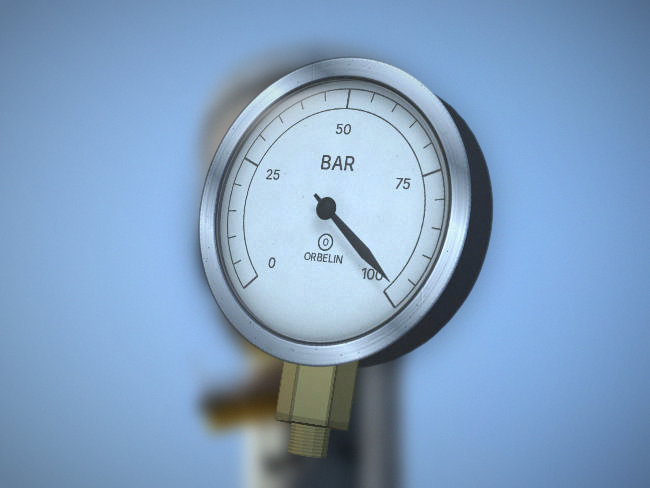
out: 97.5 bar
